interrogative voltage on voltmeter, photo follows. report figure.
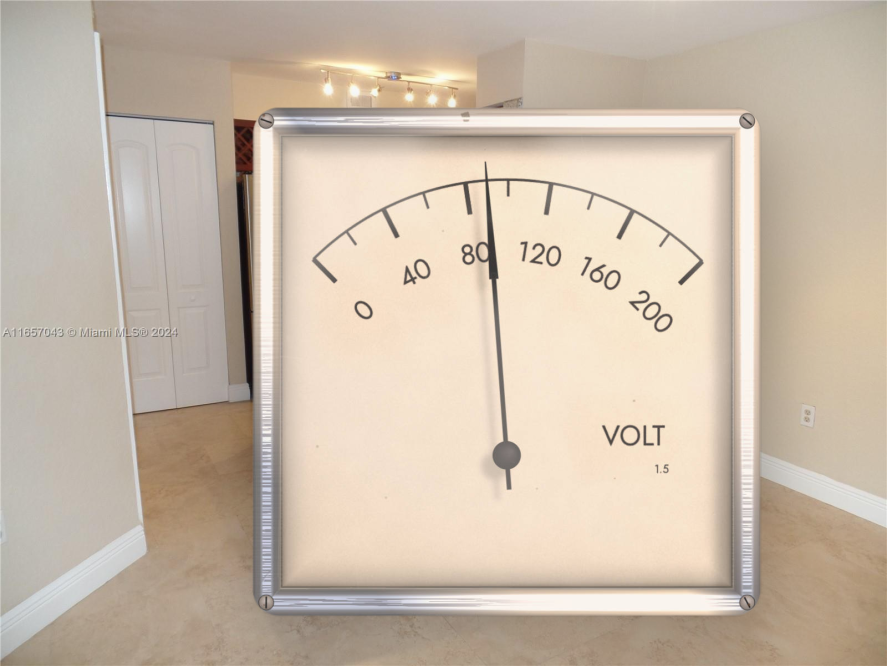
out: 90 V
